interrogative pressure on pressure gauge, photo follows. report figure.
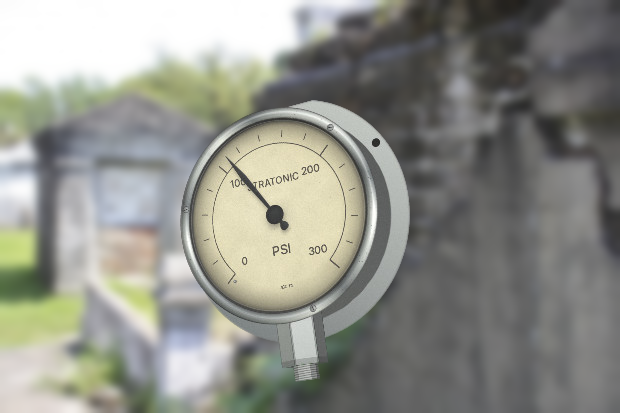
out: 110 psi
